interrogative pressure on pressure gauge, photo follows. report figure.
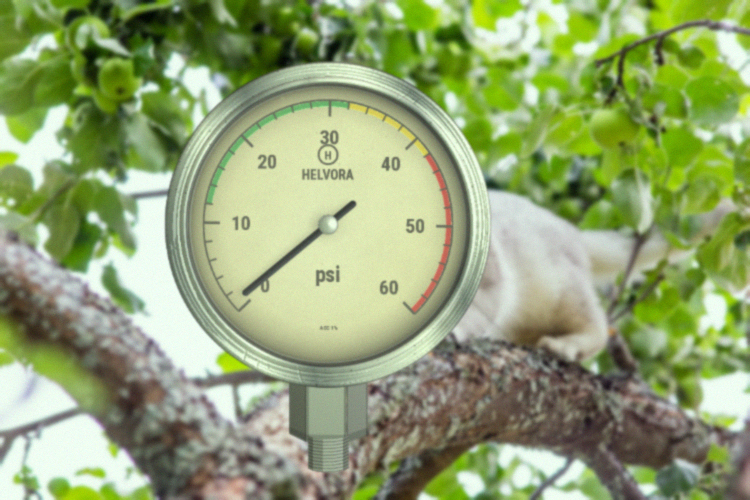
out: 1 psi
